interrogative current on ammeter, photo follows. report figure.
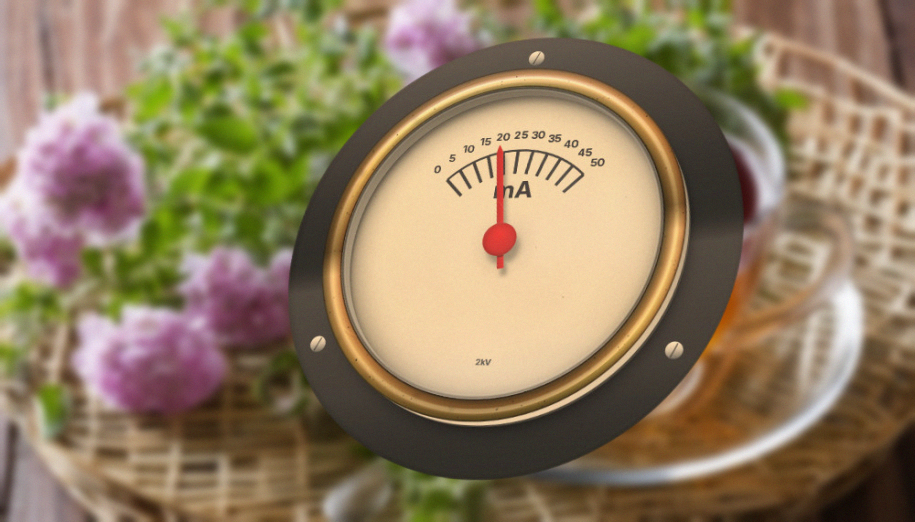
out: 20 mA
